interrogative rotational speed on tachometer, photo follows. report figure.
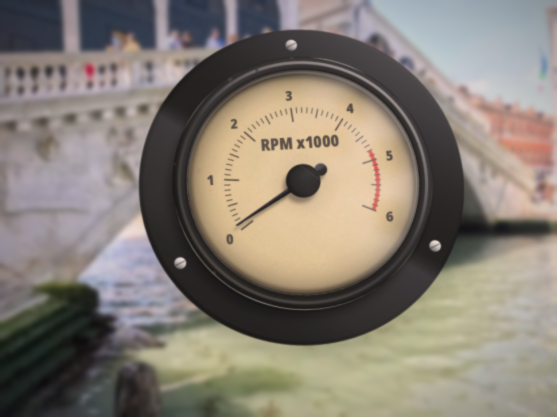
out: 100 rpm
